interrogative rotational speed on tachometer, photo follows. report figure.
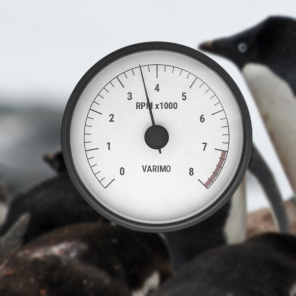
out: 3600 rpm
